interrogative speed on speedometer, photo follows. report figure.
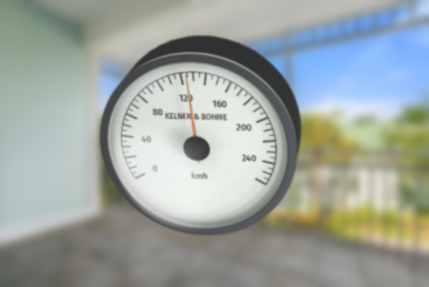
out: 125 km/h
